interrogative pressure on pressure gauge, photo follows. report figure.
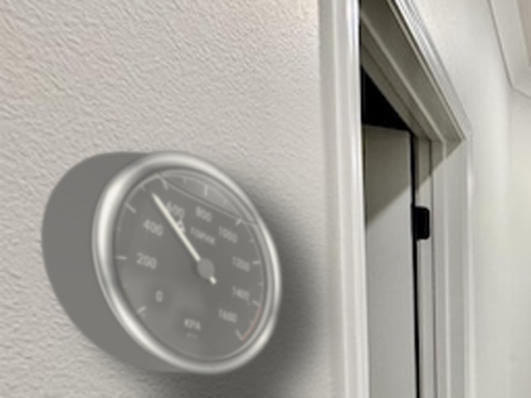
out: 500 kPa
